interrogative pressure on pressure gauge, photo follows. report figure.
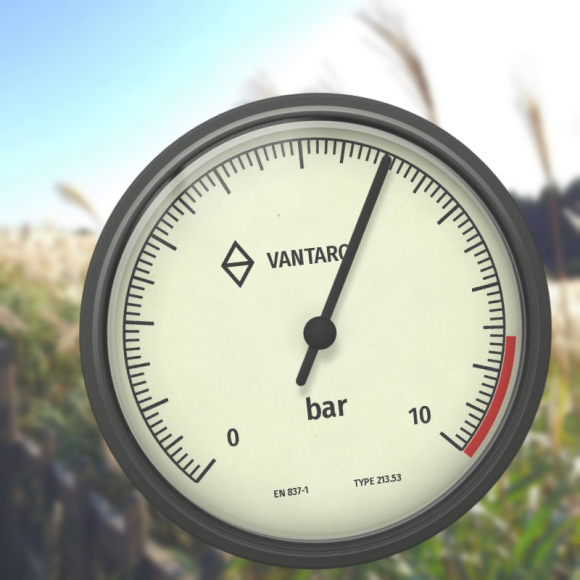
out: 6 bar
